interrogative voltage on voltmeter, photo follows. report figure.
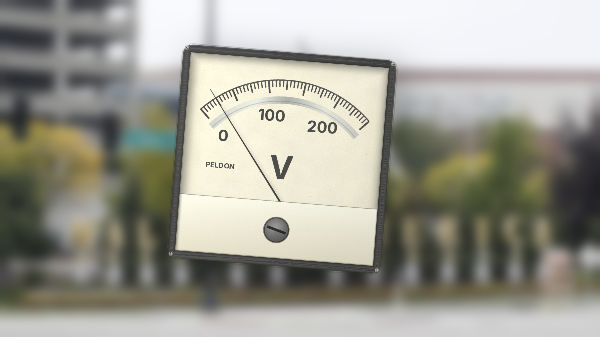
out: 25 V
